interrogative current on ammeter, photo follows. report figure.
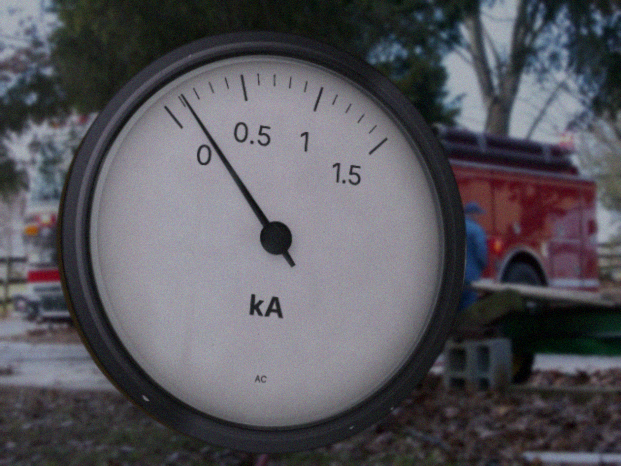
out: 0.1 kA
